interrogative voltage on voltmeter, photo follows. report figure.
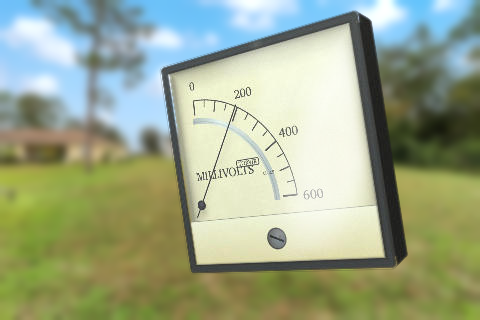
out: 200 mV
